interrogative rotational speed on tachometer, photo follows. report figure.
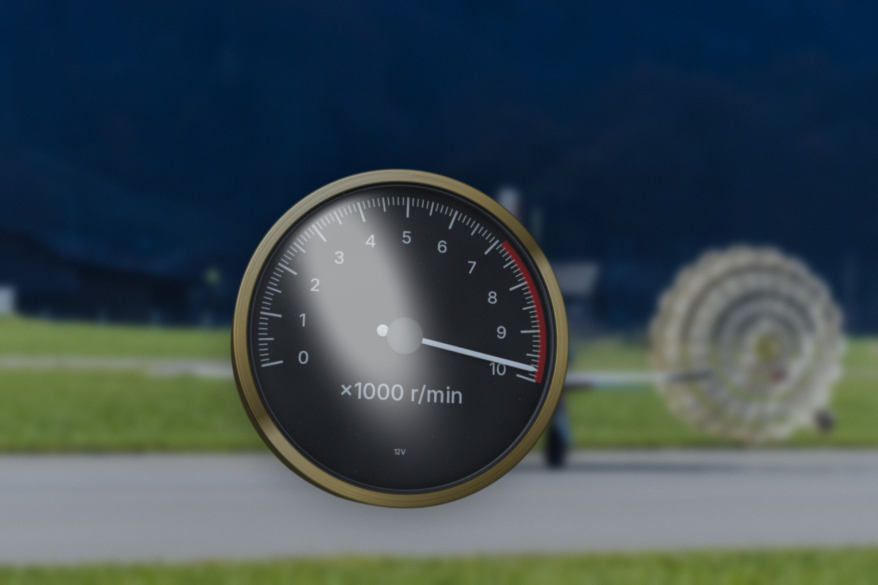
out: 9800 rpm
